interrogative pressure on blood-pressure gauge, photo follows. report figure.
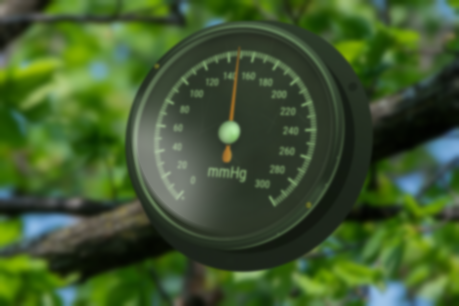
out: 150 mmHg
